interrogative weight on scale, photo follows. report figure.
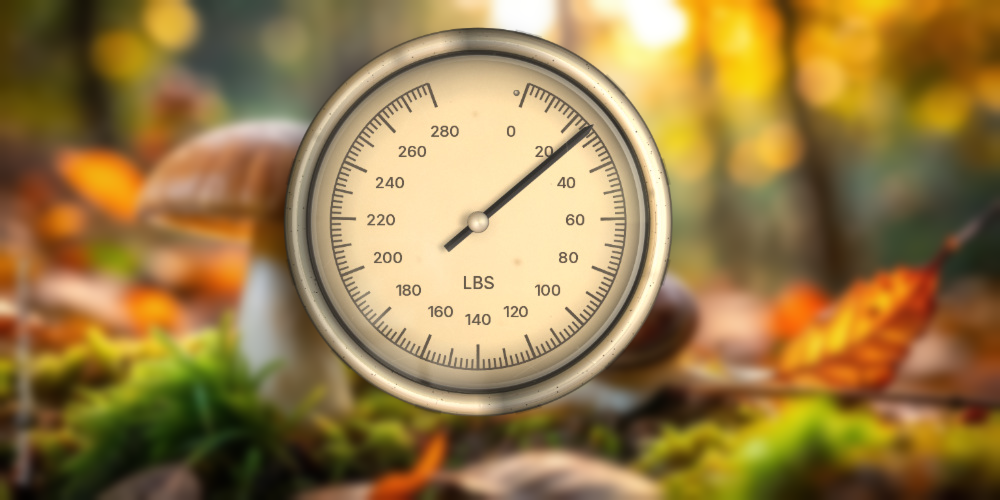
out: 26 lb
